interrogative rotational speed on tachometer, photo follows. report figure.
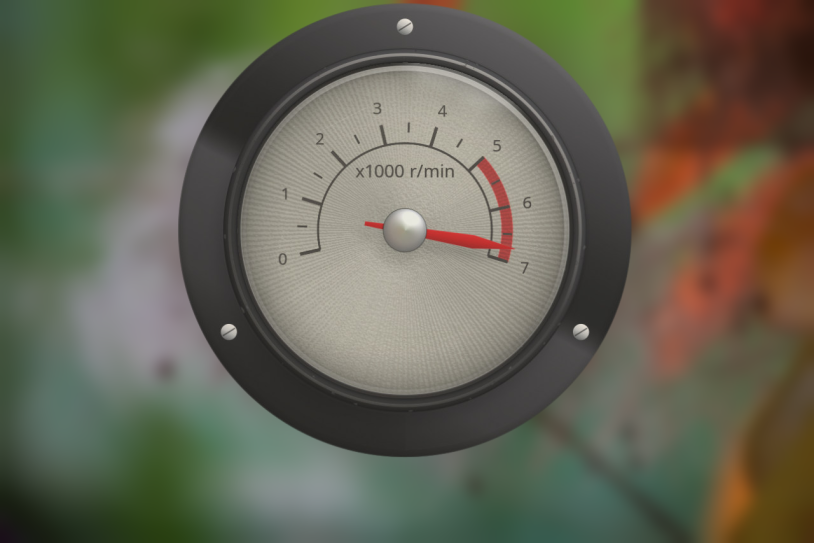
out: 6750 rpm
